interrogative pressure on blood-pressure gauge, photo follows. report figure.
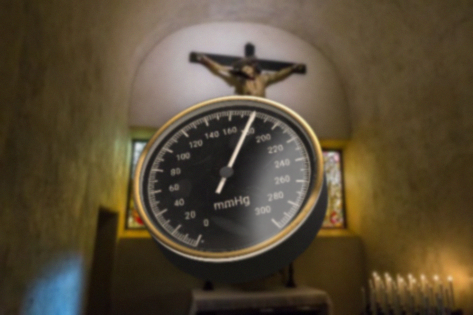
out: 180 mmHg
